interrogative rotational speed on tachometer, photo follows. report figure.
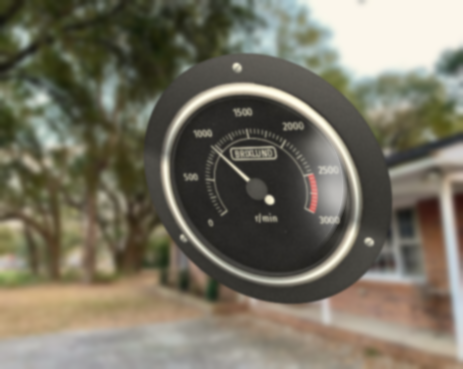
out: 1000 rpm
